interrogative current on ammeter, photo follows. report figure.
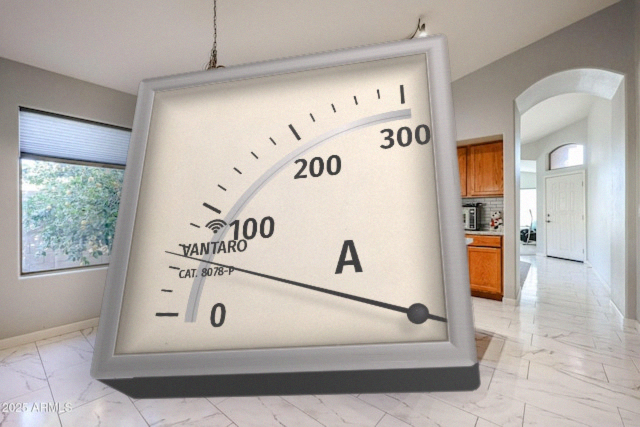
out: 50 A
